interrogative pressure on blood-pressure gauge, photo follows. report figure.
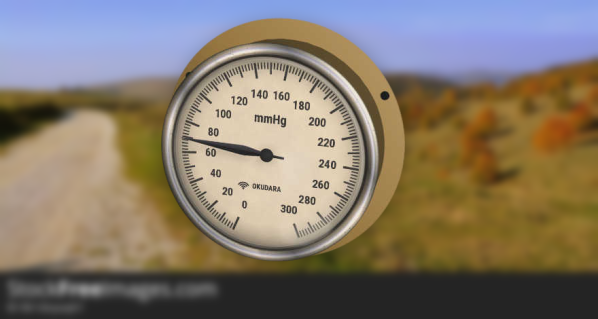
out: 70 mmHg
